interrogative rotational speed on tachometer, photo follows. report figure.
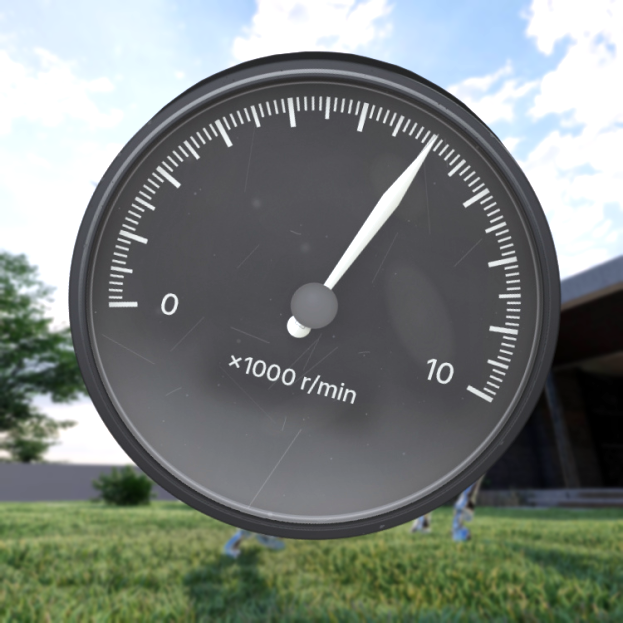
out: 6000 rpm
